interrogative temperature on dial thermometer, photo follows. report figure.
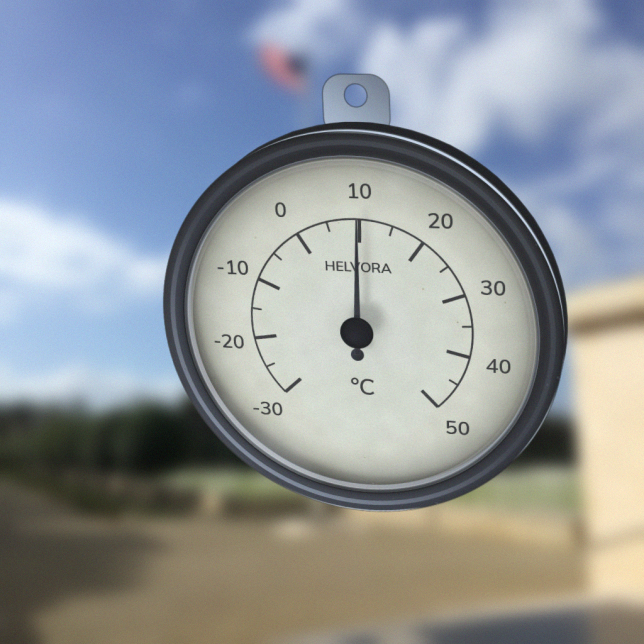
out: 10 °C
